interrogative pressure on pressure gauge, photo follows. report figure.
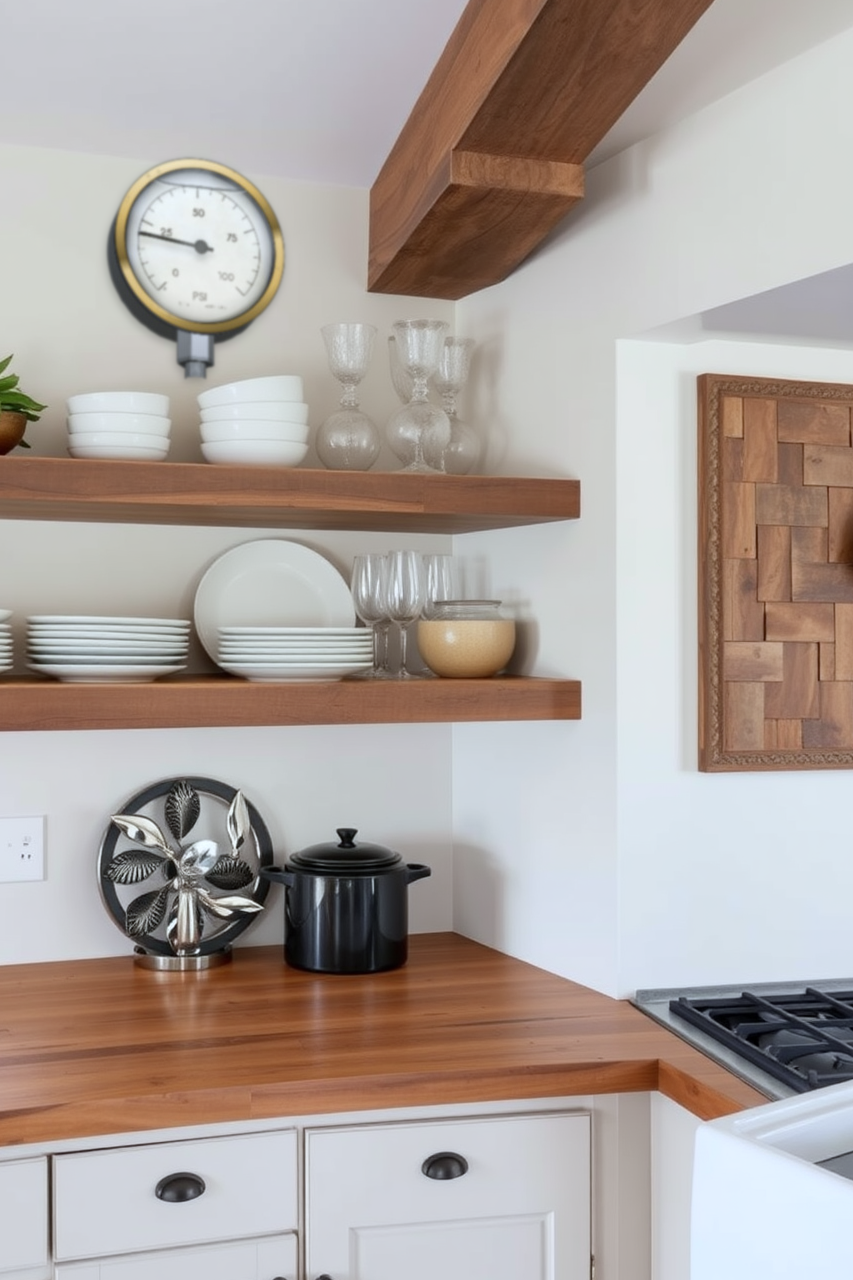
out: 20 psi
